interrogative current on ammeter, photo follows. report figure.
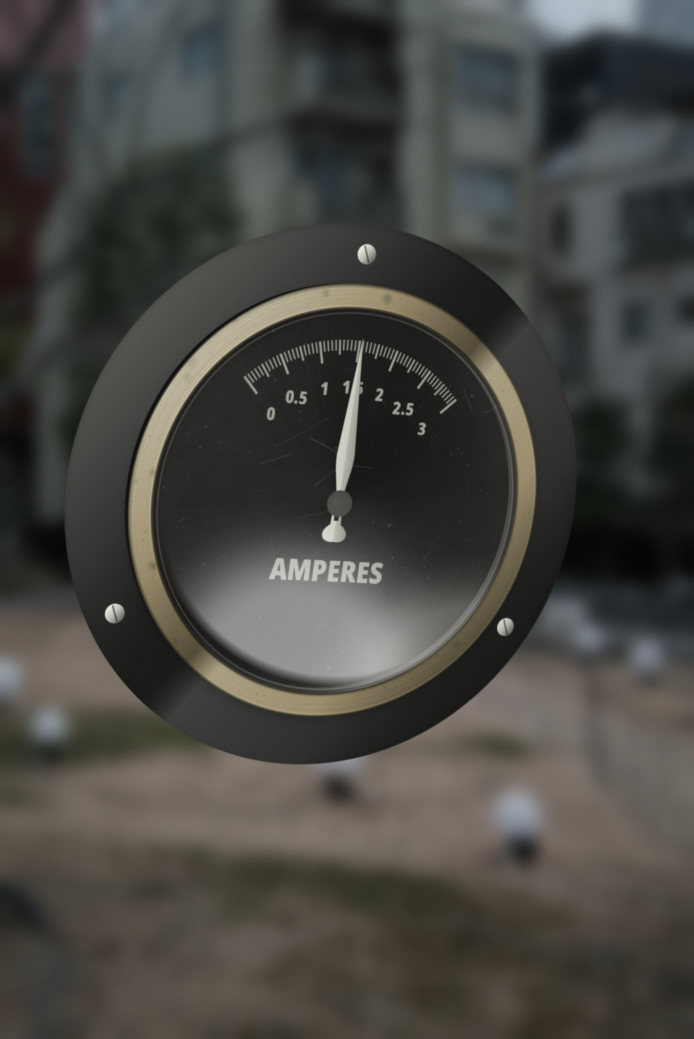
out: 1.5 A
